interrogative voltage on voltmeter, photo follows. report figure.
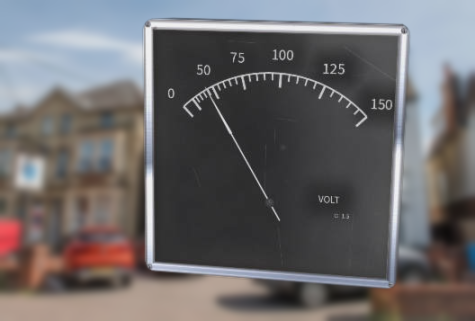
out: 45 V
